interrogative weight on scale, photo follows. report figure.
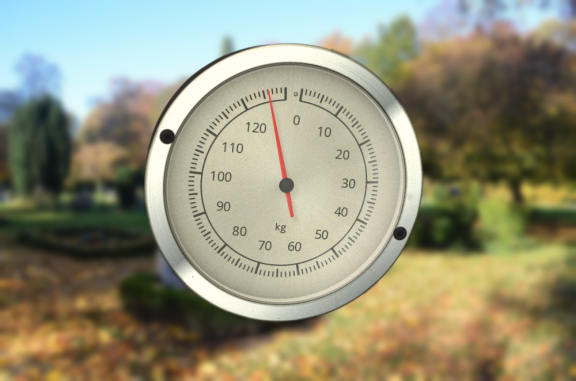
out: 126 kg
